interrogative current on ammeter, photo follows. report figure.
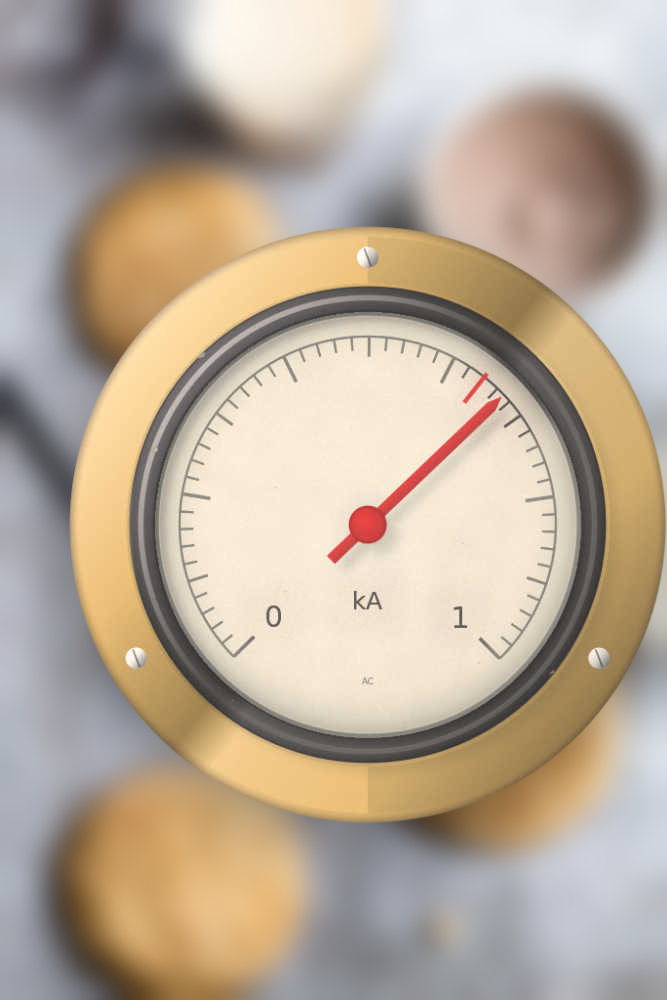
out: 0.67 kA
